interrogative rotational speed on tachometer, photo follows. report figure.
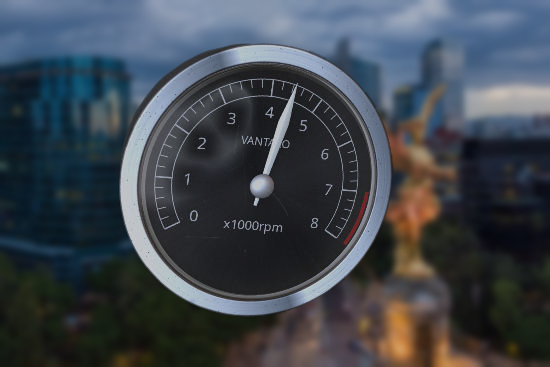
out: 4400 rpm
